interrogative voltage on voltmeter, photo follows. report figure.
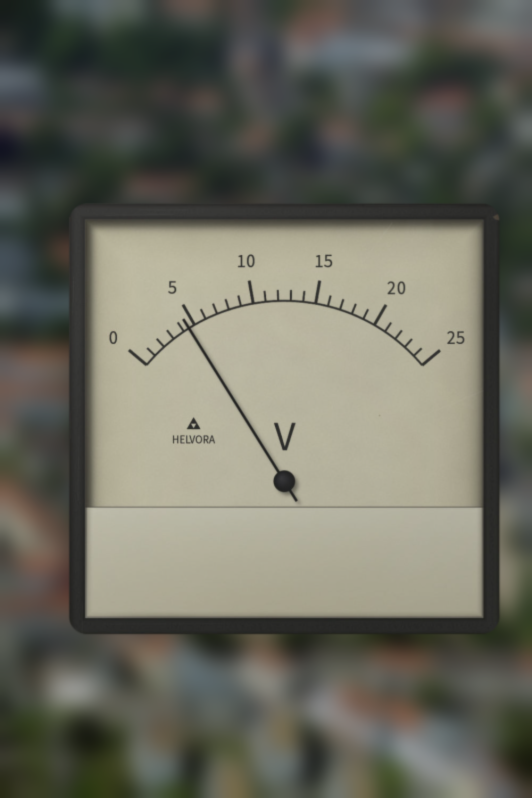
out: 4.5 V
